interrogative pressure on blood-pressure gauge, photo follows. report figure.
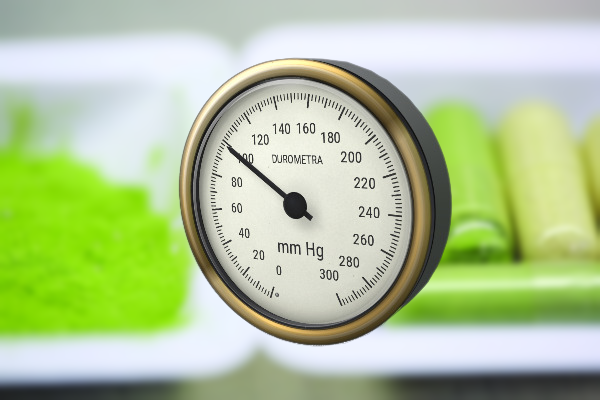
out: 100 mmHg
